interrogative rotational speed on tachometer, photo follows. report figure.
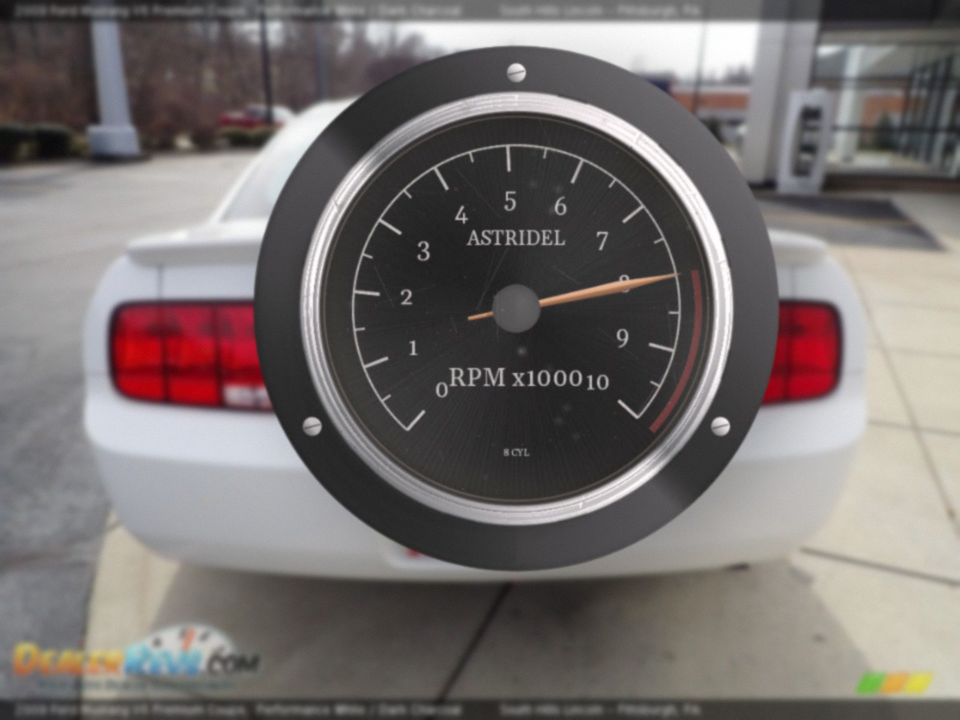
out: 8000 rpm
